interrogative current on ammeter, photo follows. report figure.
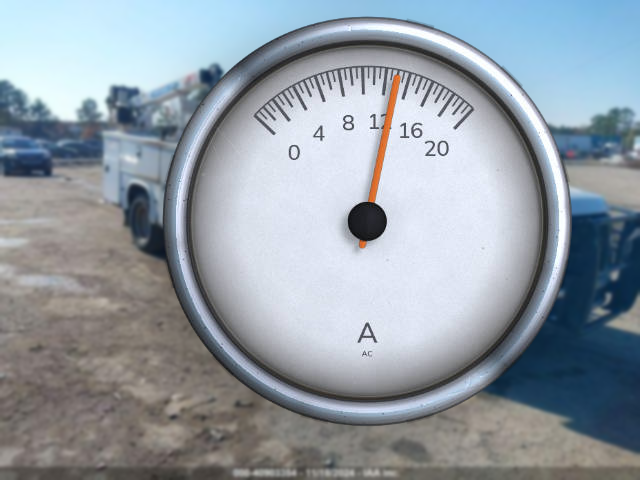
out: 13 A
